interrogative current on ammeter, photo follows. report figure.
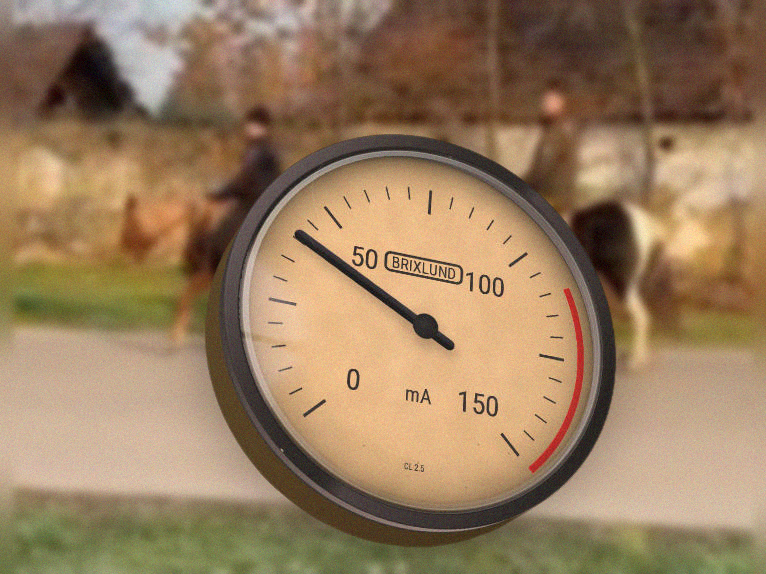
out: 40 mA
